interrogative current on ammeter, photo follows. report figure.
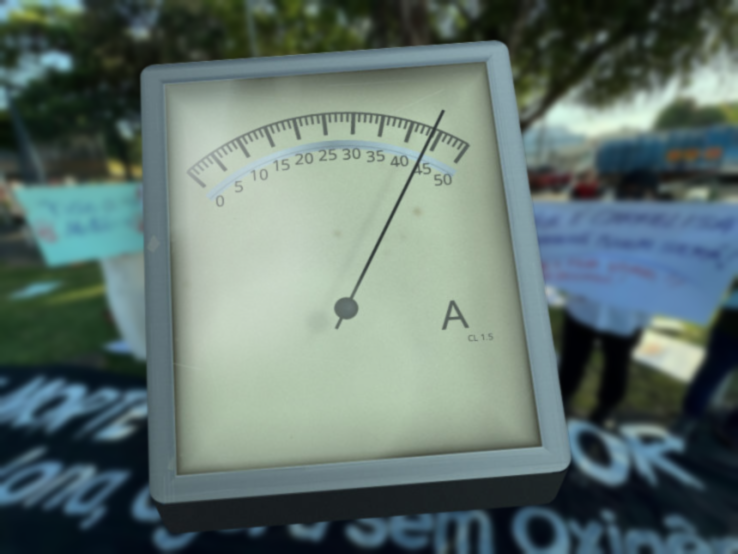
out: 44 A
